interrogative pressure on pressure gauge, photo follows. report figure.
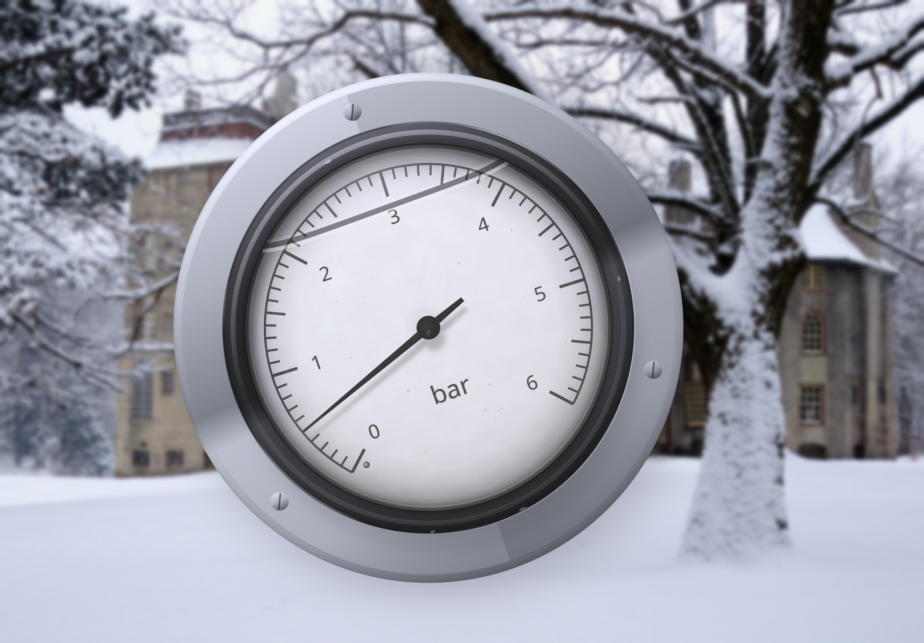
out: 0.5 bar
